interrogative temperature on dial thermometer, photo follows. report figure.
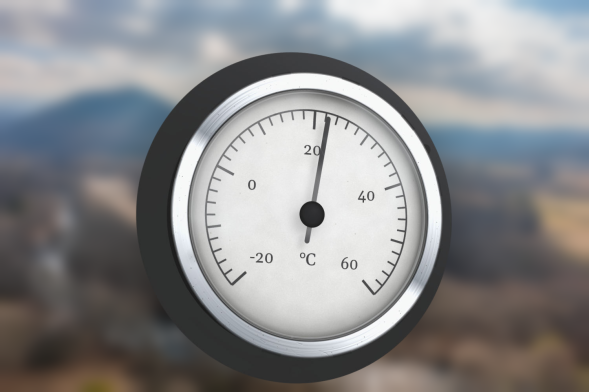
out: 22 °C
